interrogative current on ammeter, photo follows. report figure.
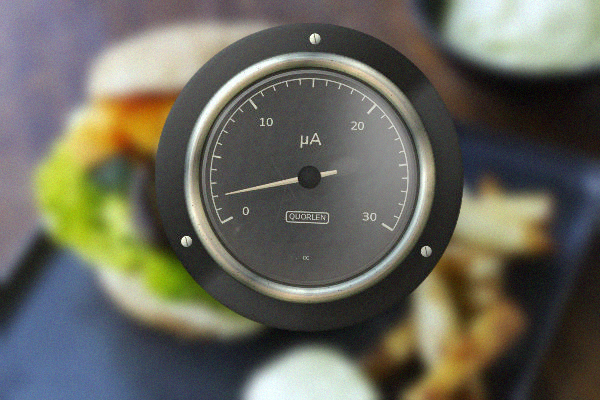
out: 2 µA
